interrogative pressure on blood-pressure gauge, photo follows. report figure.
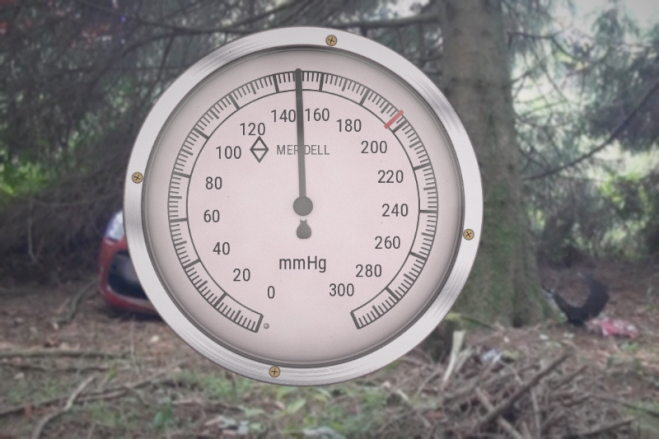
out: 150 mmHg
